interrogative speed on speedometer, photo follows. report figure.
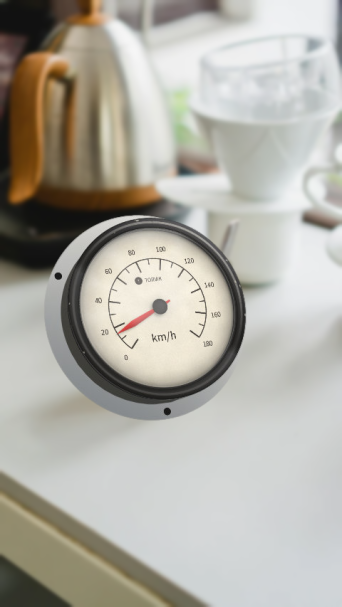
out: 15 km/h
